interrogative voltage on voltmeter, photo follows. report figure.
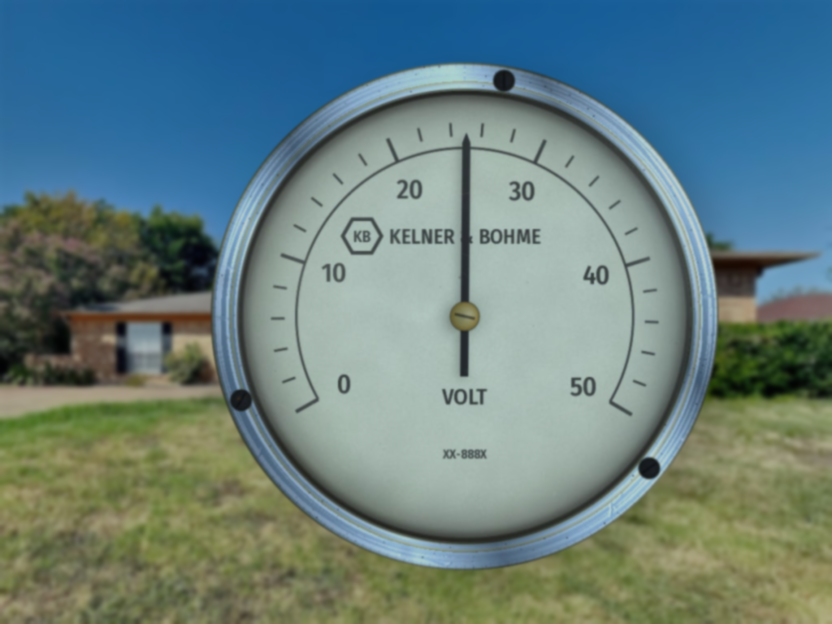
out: 25 V
